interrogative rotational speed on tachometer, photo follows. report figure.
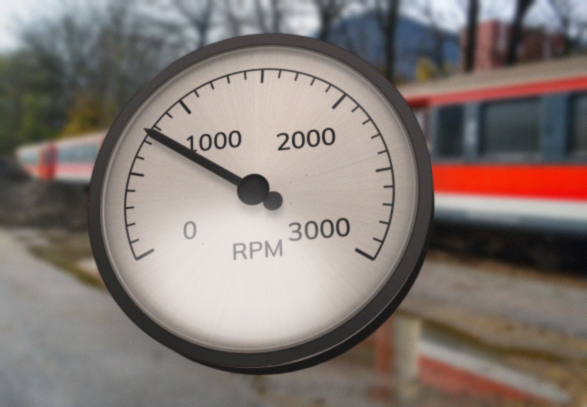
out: 750 rpm
